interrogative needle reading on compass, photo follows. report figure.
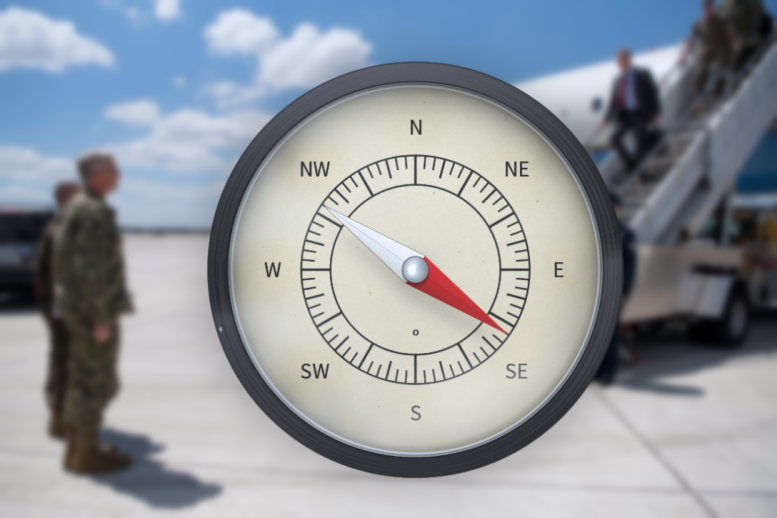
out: 125 °
